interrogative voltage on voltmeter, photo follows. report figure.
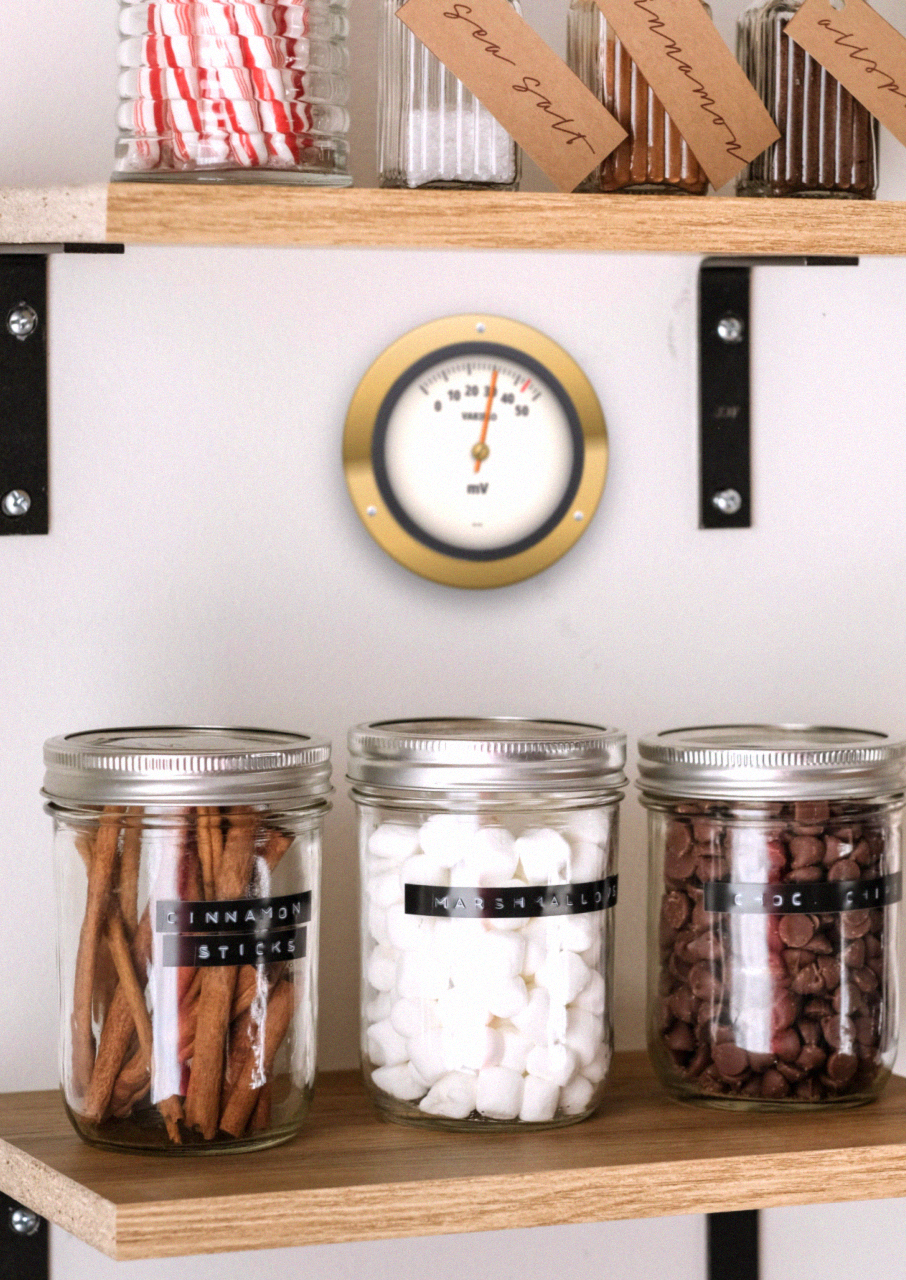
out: 30 mV
